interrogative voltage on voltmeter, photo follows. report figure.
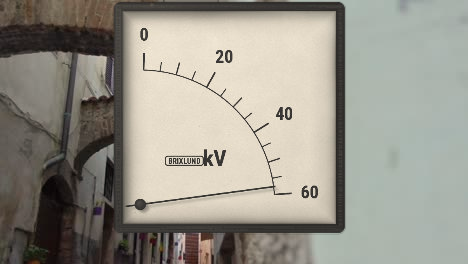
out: 57.5 kV
